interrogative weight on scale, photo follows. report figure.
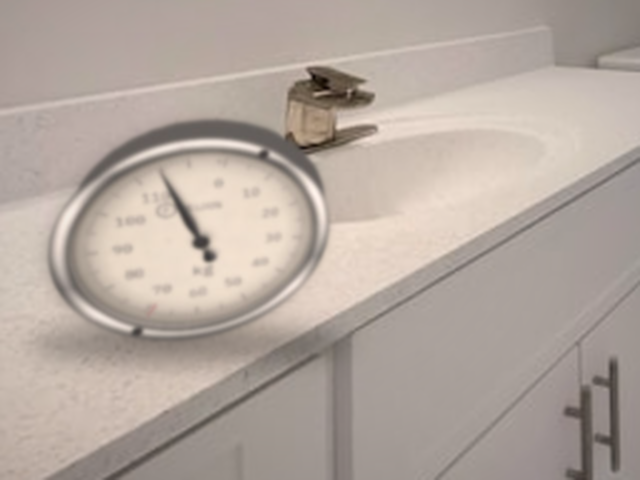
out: 115 kg
